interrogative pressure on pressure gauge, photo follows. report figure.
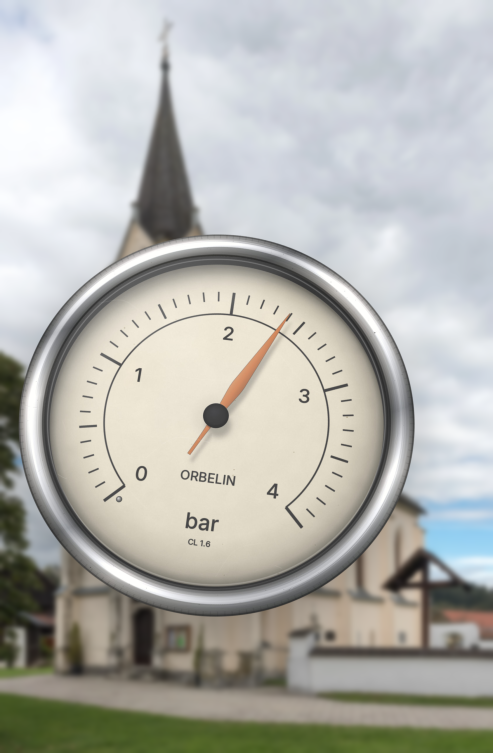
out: 2.4 bar
